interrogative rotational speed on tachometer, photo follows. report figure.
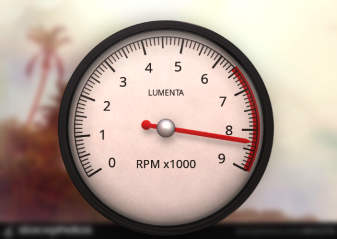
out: 8300 rpm
